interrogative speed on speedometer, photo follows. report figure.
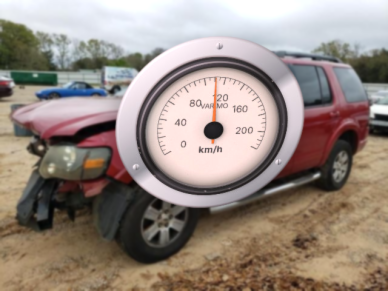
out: 110 km/h
